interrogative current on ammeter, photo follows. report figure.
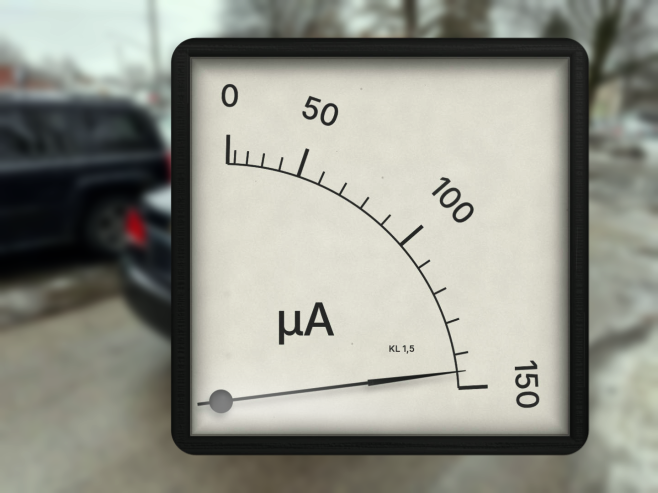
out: 145 µA
